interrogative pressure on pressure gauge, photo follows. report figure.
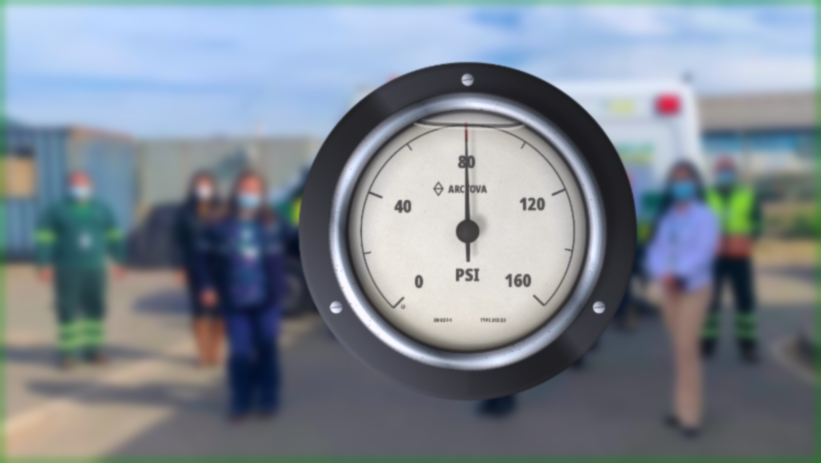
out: 80 psi
